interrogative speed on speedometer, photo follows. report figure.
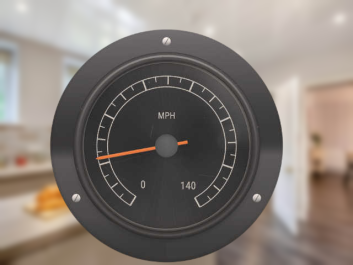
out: 22.5 mph
